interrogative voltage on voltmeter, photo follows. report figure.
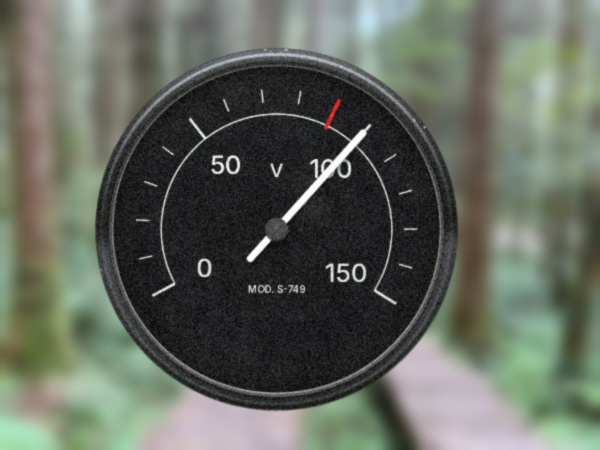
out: 100 V
